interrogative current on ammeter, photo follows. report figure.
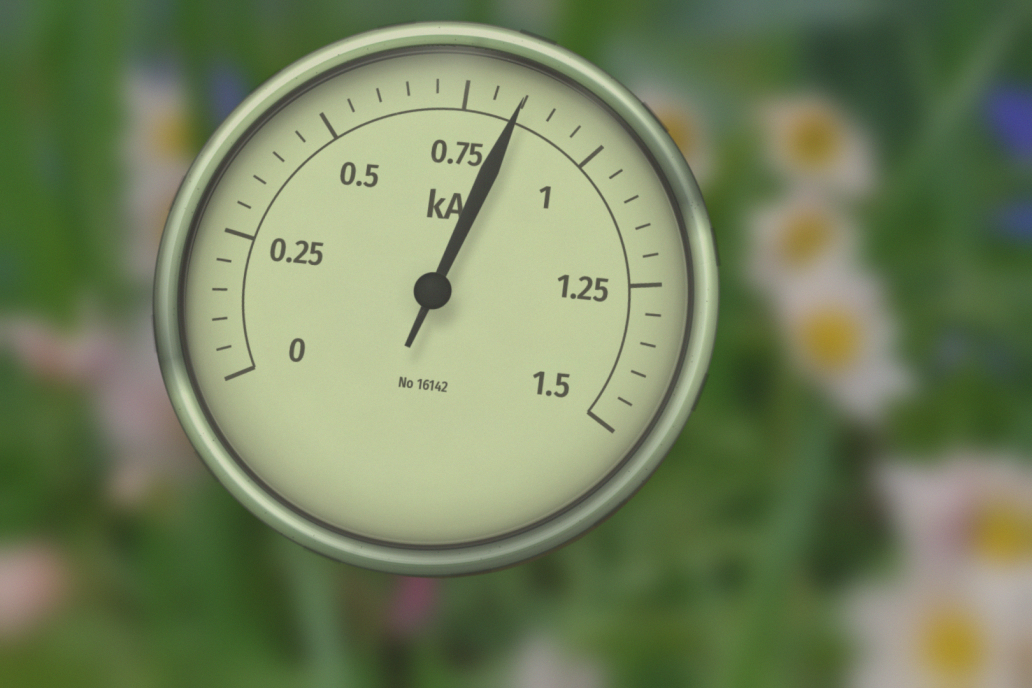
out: 0.85 kA
